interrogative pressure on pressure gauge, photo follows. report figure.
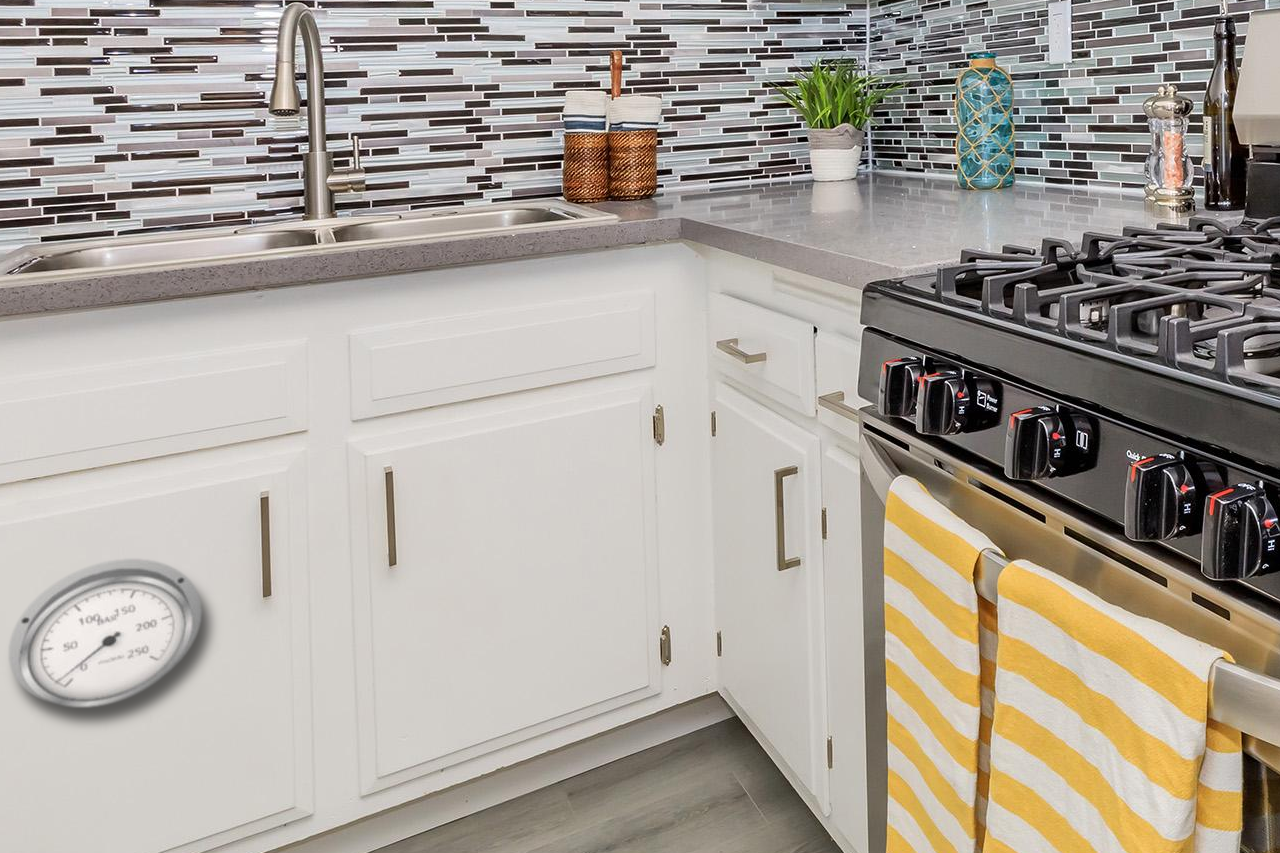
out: 10 bar
